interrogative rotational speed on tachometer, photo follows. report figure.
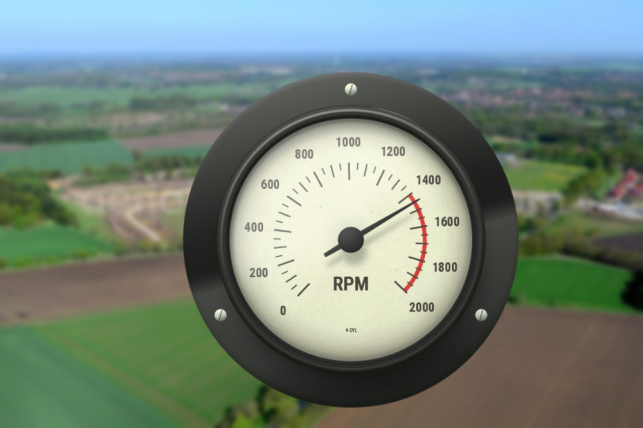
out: 1450 rpm
